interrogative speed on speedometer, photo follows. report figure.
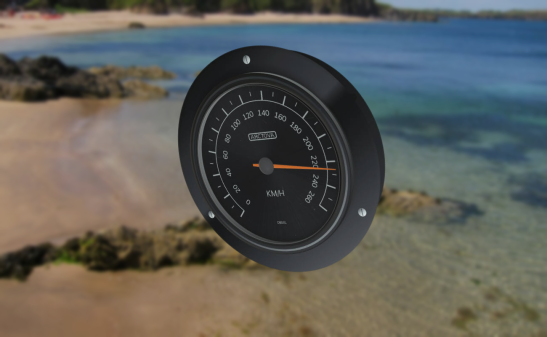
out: 225 km/h
